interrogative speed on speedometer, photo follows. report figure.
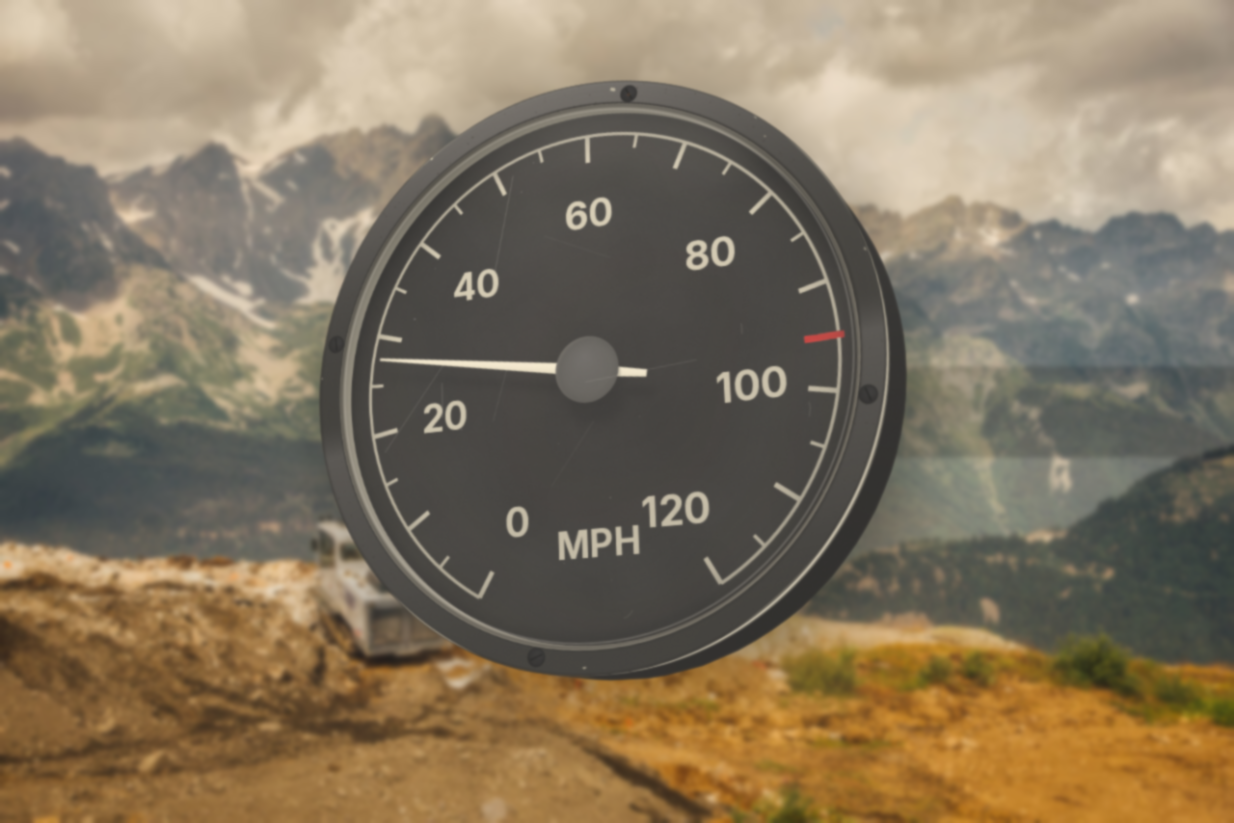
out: 27.5 mph
